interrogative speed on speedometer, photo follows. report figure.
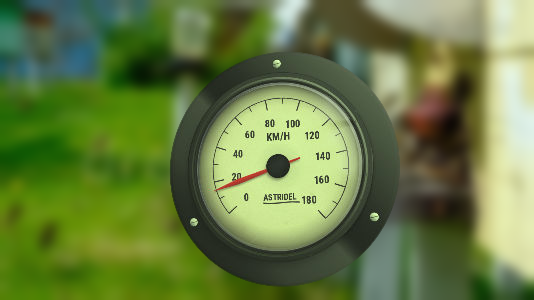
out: 15 km/h
